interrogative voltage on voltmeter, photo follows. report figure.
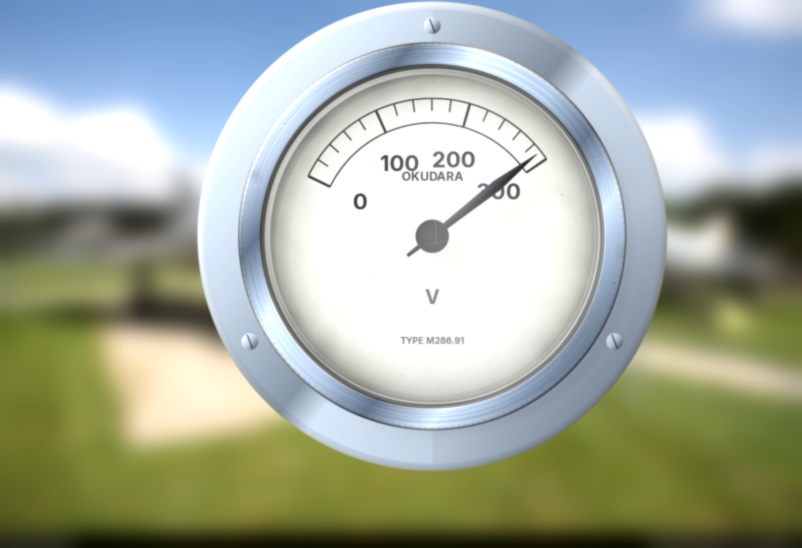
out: 290 V
